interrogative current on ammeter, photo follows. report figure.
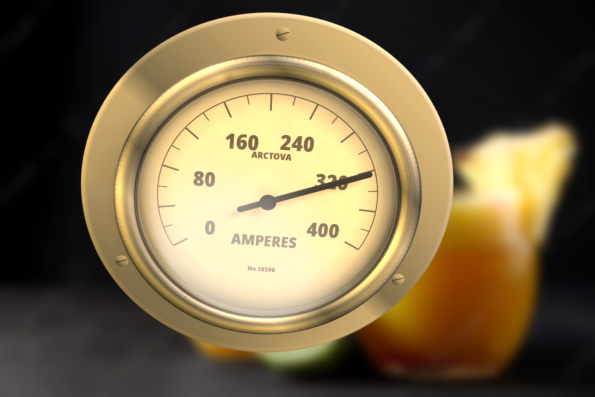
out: 320 A
